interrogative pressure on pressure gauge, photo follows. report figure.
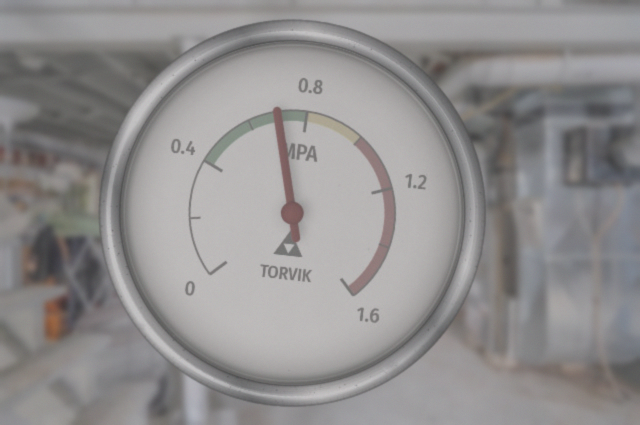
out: 0.7 MPa
